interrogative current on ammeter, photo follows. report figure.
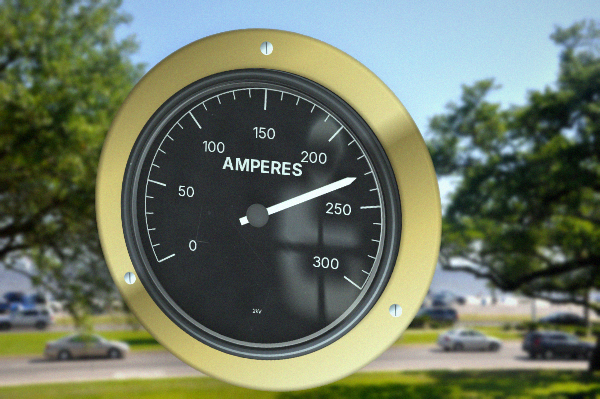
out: 230 A
